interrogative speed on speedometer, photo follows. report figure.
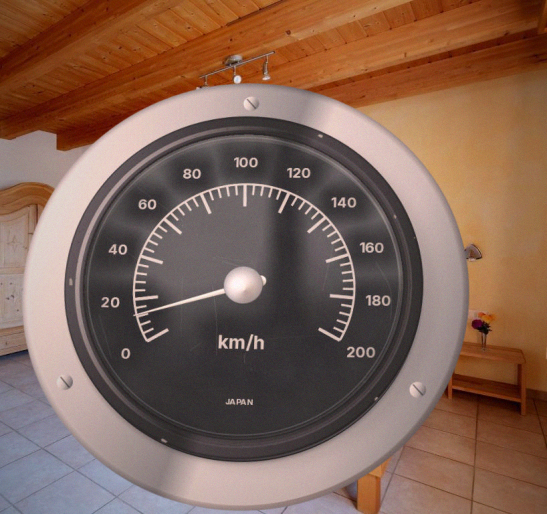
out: 12 km/h
